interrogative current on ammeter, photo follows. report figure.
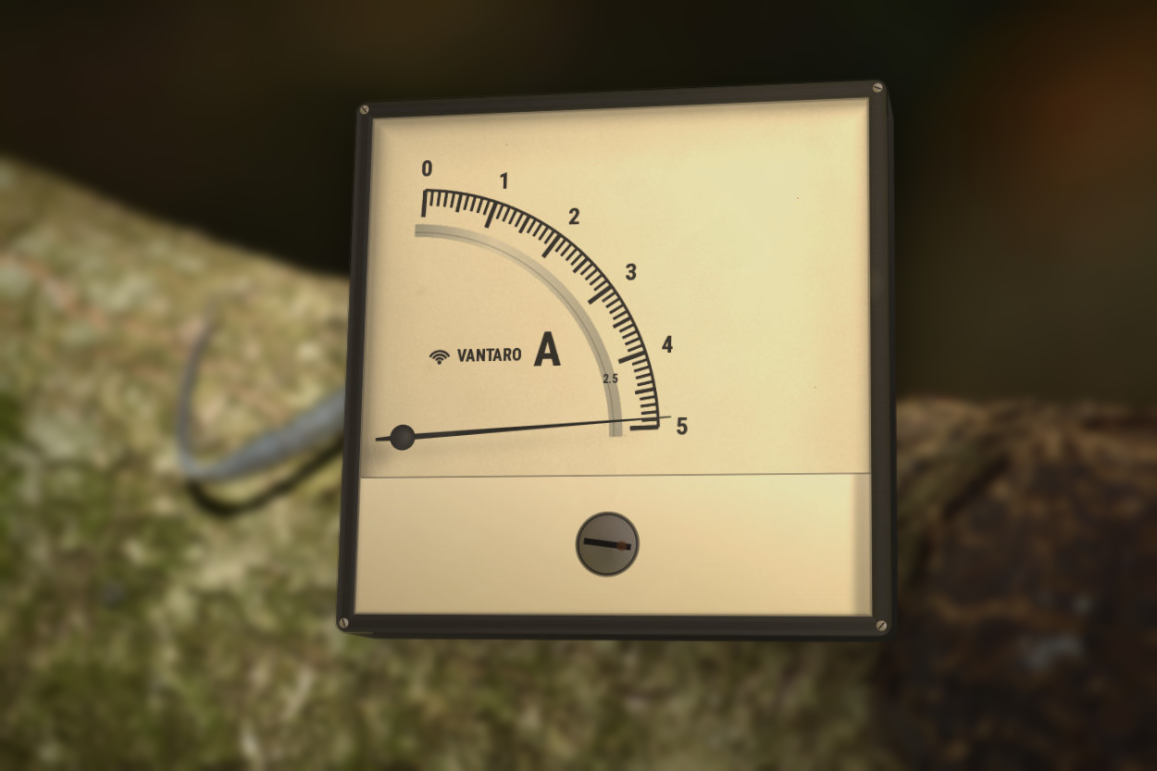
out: 4.9 A
